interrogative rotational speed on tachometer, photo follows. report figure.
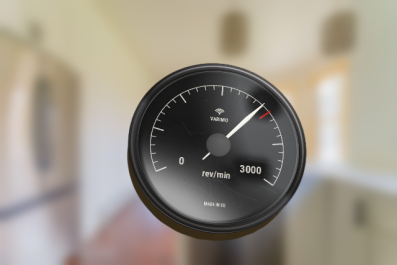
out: 2000 rpm
